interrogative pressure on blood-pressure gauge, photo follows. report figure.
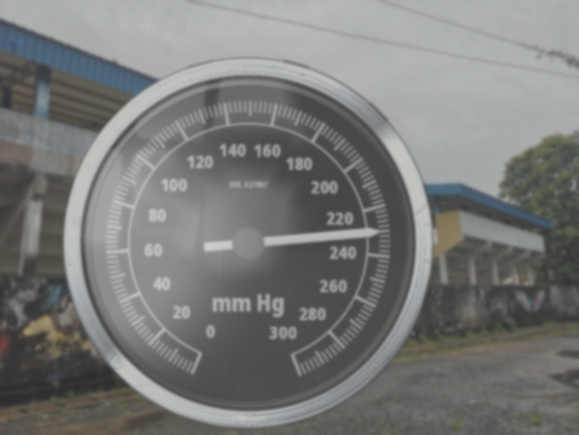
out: 230 mmHg
